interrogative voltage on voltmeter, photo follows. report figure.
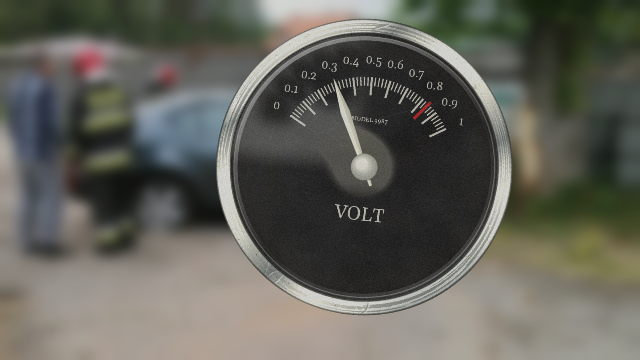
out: 0.3 V
